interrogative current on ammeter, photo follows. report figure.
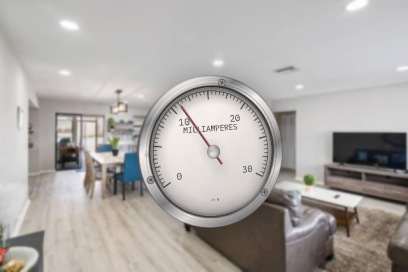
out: 11 mA
